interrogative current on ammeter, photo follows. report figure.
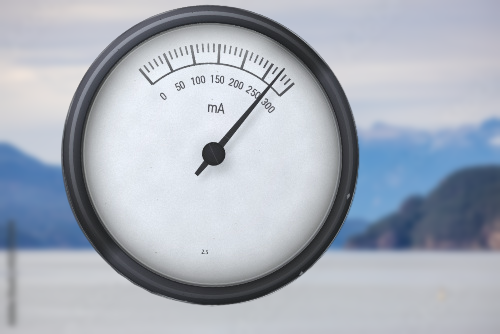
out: 270 mA
